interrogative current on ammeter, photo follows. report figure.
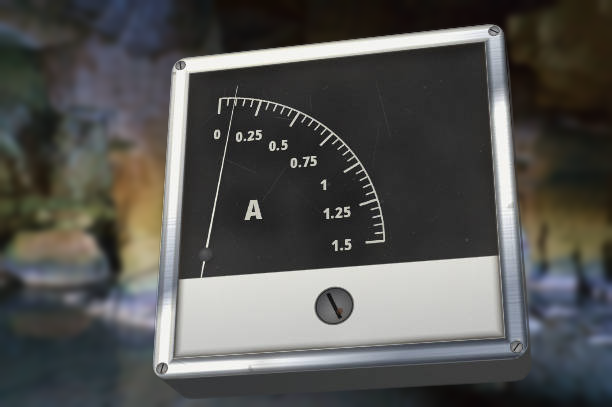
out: 0.1 A
